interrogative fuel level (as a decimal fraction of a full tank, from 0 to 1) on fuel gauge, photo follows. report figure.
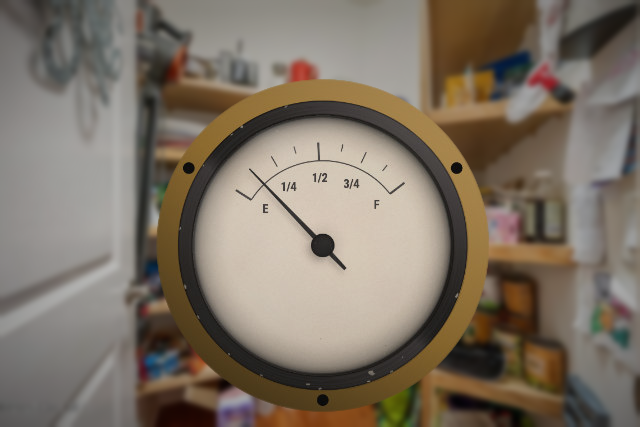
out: 0.125
